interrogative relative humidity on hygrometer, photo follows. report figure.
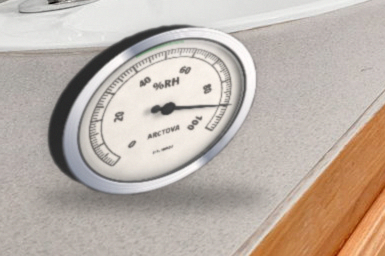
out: 90 %
